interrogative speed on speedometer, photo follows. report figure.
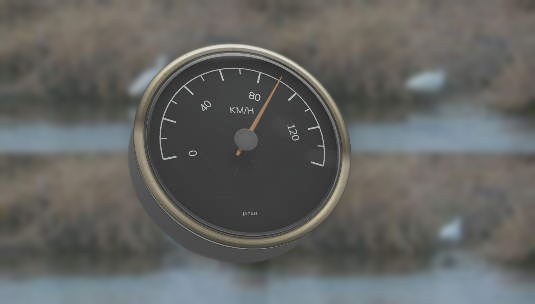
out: 90 km/h
